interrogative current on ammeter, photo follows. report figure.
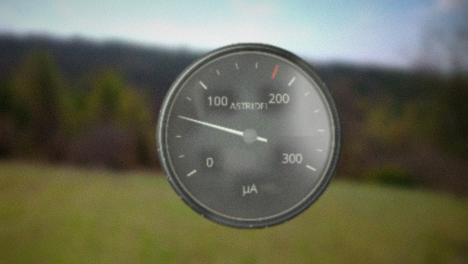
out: 60 µA
